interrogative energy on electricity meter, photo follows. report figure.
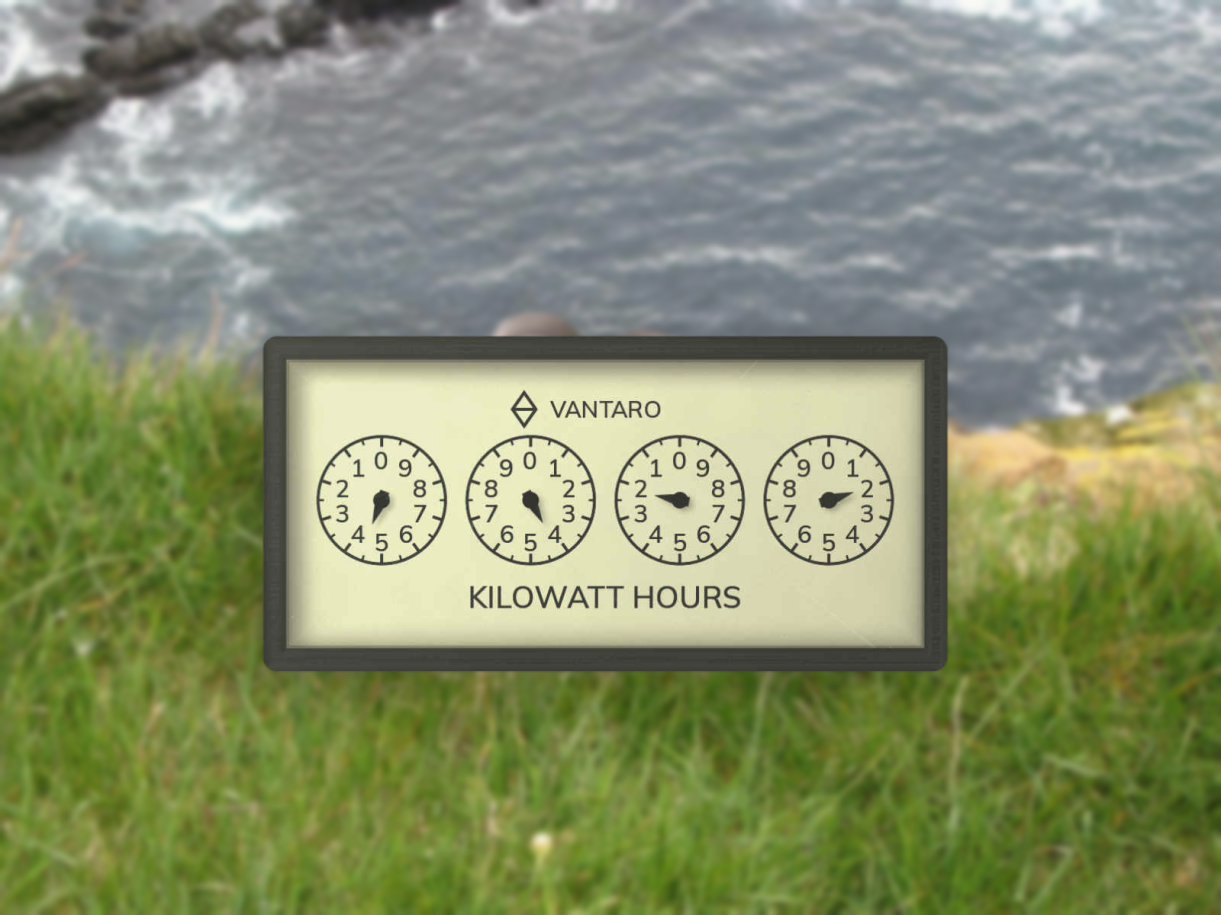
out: 4422 kWh
